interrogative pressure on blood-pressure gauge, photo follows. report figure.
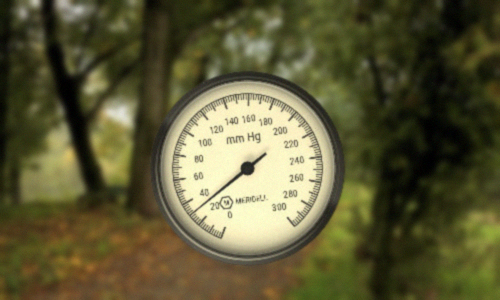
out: 30 mmHg
